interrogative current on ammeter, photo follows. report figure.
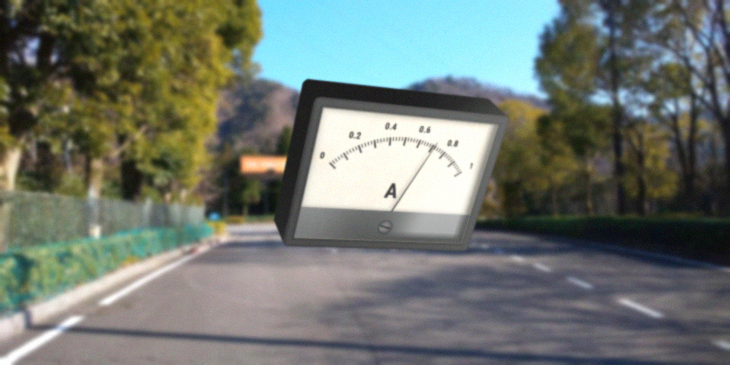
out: 0.7 A
